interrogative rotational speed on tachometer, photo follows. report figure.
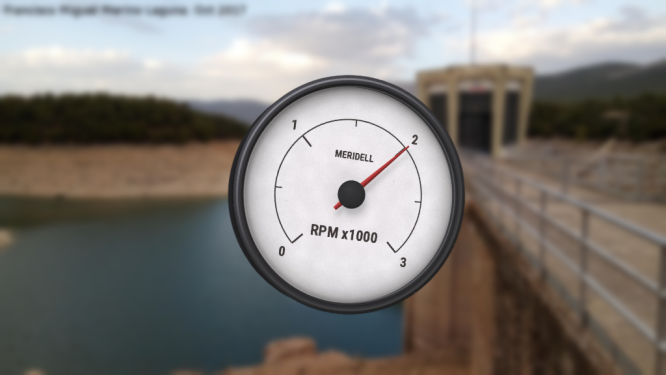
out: 2000 rpm
